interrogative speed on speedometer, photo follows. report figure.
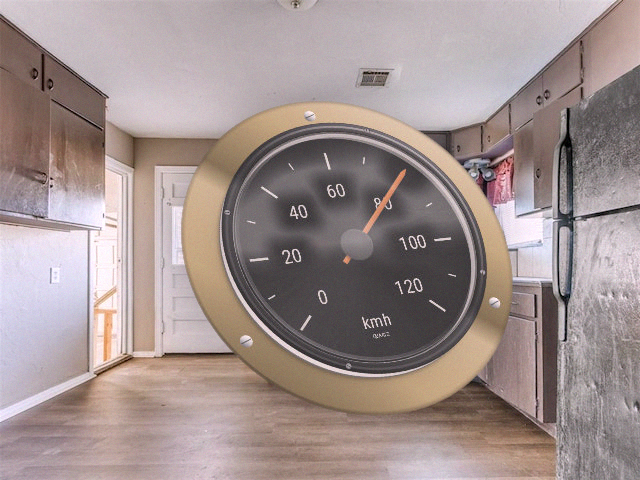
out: 80 km/h
